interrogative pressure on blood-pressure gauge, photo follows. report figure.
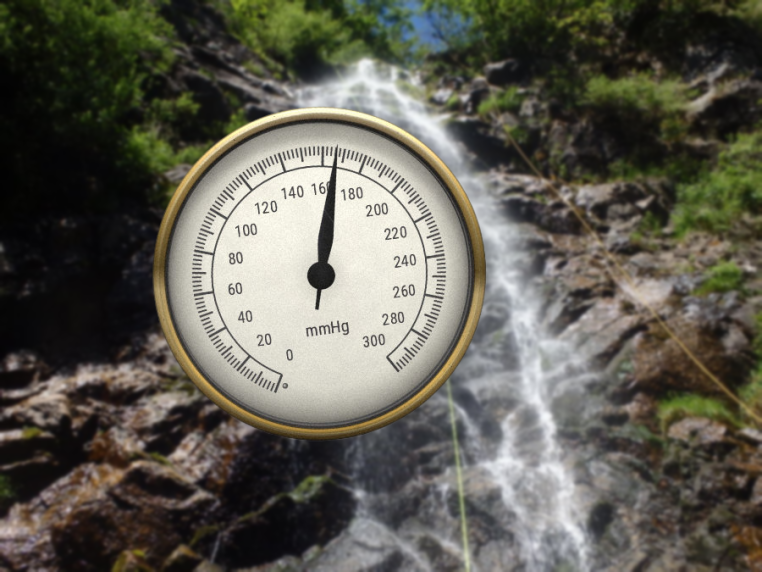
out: 166 mmHg
